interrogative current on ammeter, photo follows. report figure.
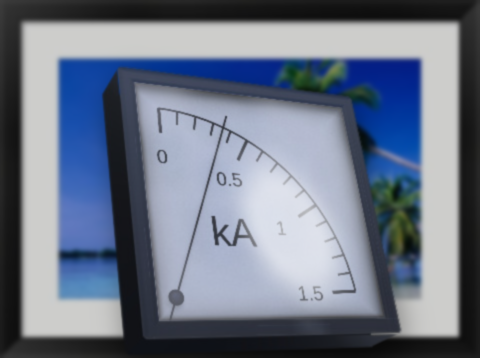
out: 0.35 kA
